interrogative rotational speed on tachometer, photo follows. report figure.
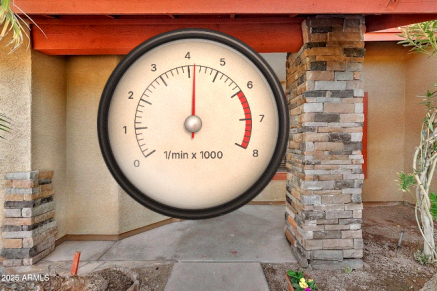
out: 4200 rpm
